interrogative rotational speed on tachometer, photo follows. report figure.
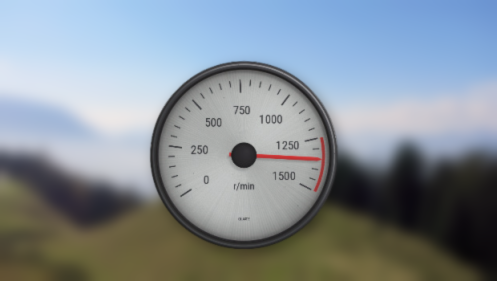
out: 1350 rpm
